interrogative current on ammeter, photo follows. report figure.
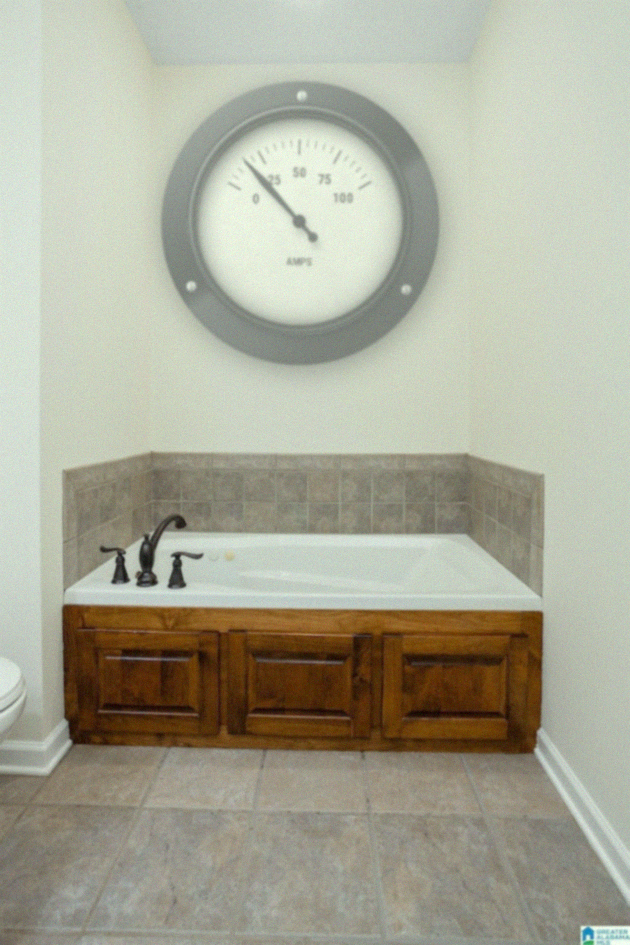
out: 15 A
